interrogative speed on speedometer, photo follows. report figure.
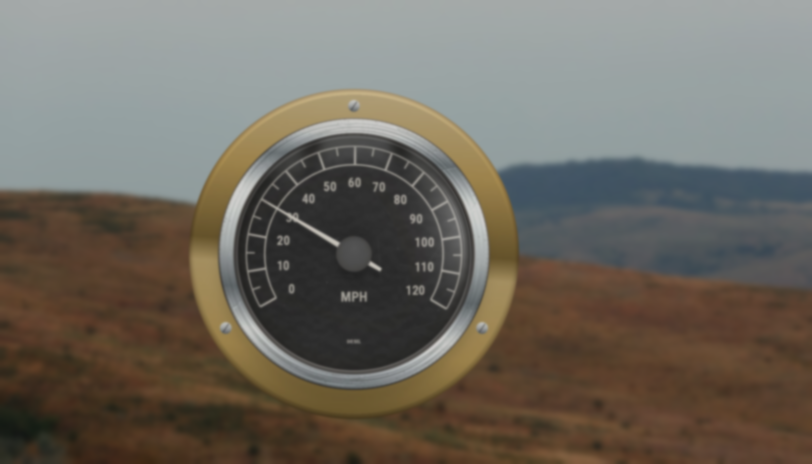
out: 30 mph
